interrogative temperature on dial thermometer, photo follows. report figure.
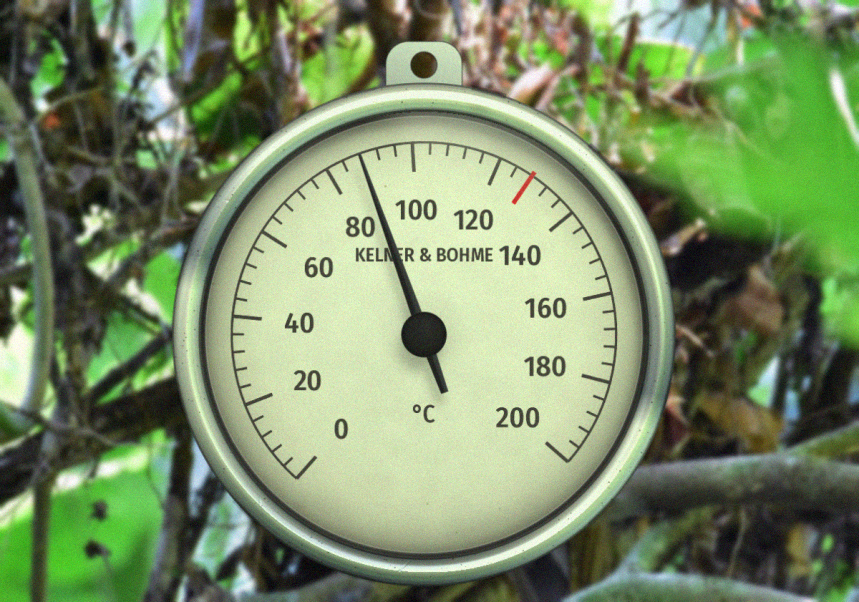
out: 88 °C
